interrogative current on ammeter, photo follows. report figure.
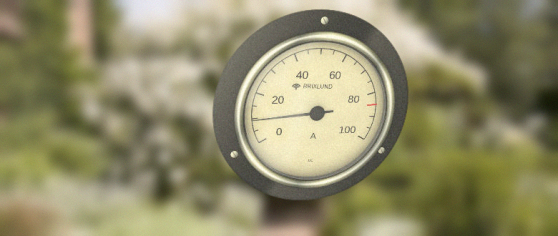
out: 10 A
